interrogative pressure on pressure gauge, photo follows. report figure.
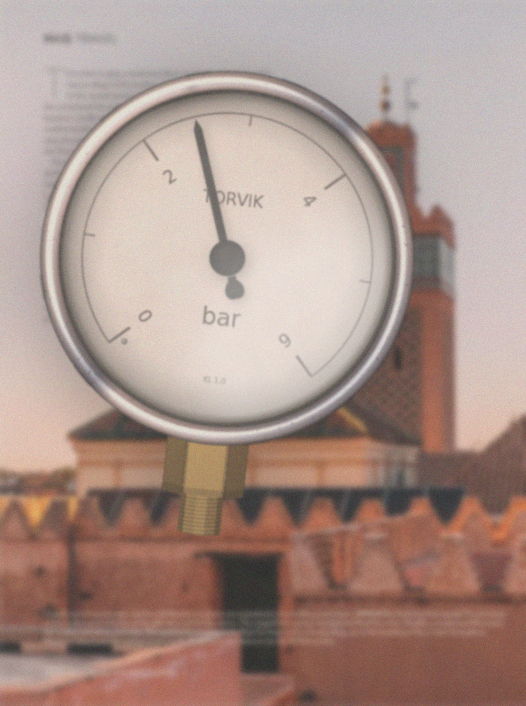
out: 2.5 bar
